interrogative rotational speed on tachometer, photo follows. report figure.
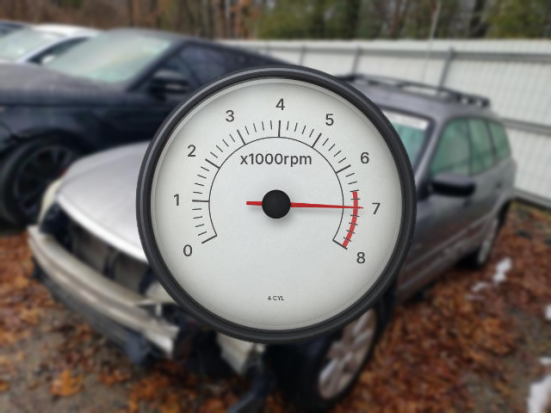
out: 7000 rpm
